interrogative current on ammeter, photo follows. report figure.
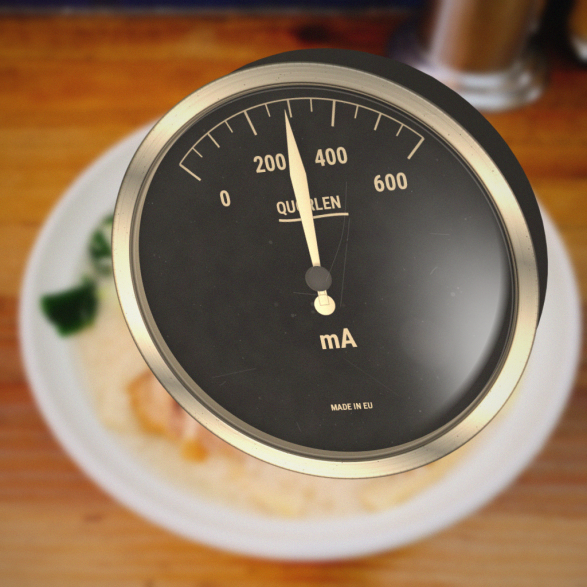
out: 300 mA
